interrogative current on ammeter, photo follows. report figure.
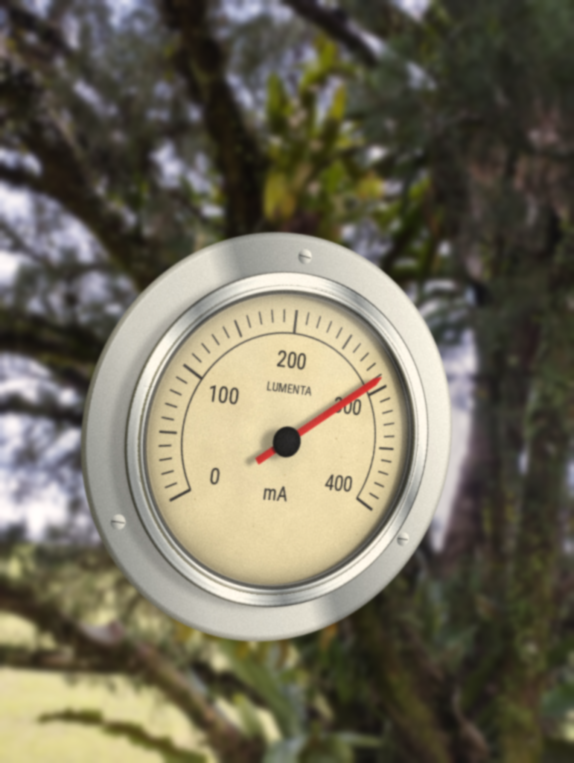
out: 290 mA
